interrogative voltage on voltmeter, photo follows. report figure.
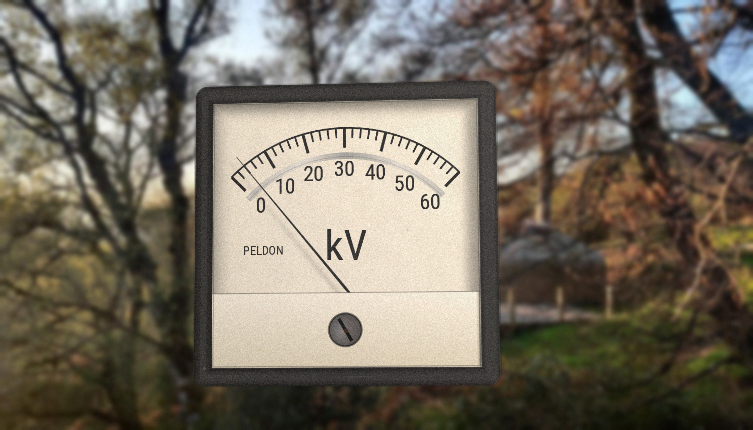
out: 4 kV
